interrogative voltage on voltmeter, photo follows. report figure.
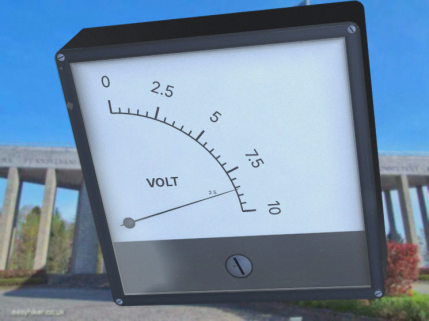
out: 8.5 V
